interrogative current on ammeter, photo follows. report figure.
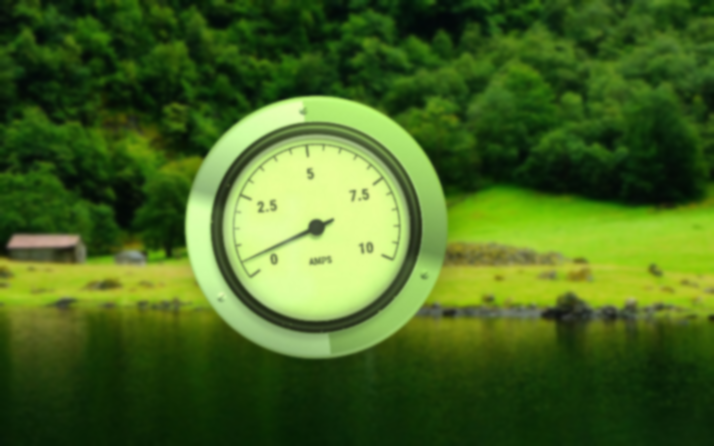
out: 0.5 A
